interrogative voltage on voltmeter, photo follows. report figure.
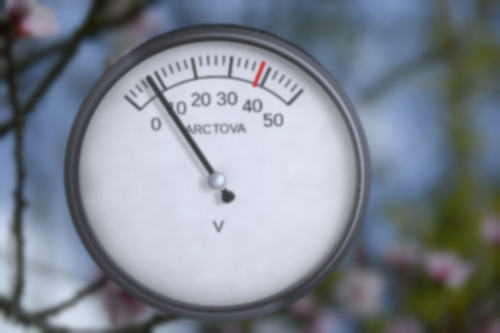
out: 8 V
